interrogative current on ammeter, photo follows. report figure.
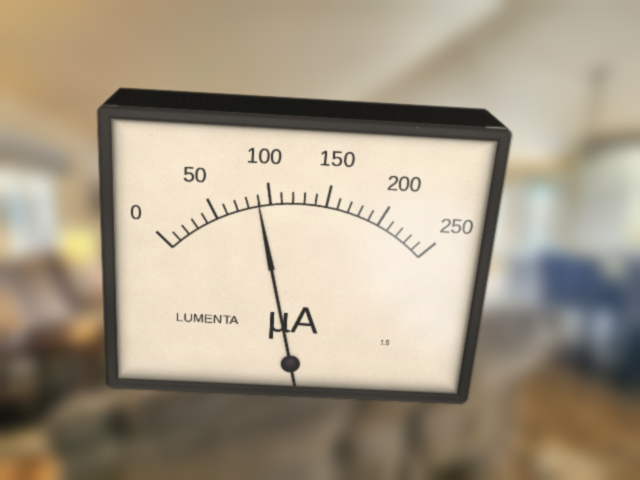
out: 90 µA
